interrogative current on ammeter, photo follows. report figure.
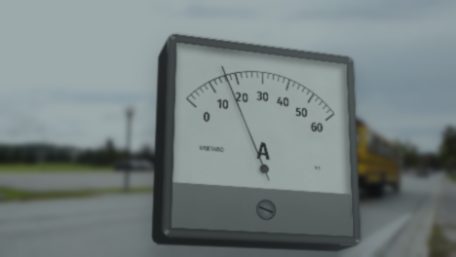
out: 16 A
